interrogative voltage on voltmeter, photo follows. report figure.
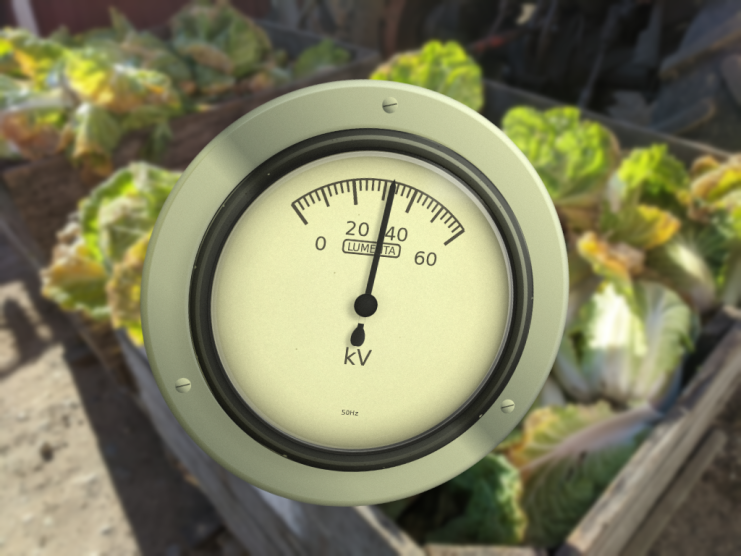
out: 32 kV
